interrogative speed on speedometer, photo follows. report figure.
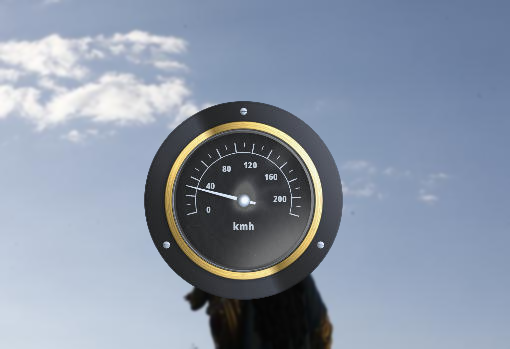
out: 30 km/h
